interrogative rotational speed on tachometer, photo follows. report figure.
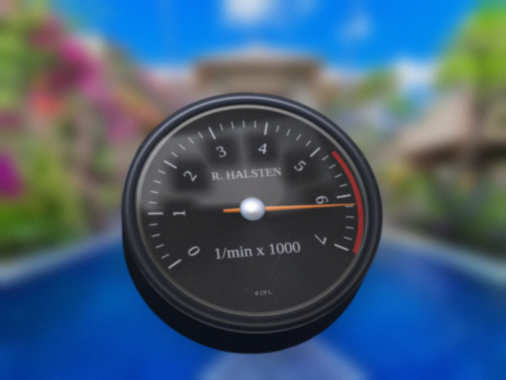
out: 6200 rpm
